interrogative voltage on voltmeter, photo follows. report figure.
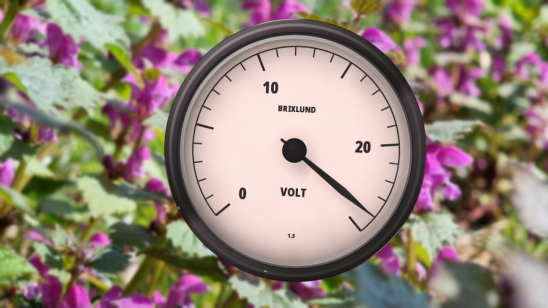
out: 24 V
